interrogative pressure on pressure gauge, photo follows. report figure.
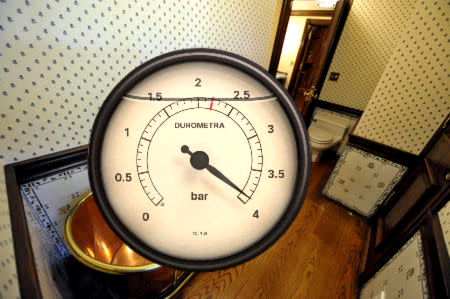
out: 3.9 bar
